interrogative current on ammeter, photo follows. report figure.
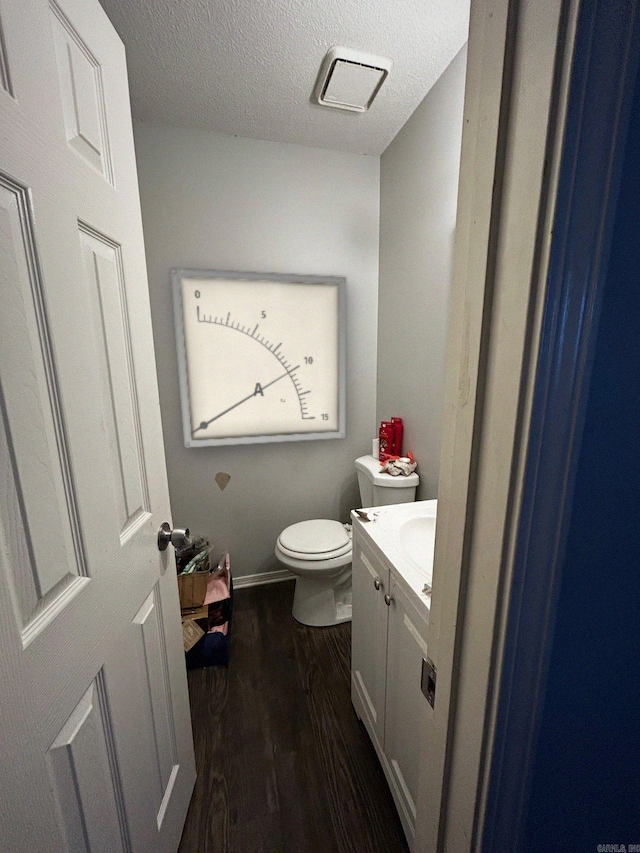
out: 10 A
